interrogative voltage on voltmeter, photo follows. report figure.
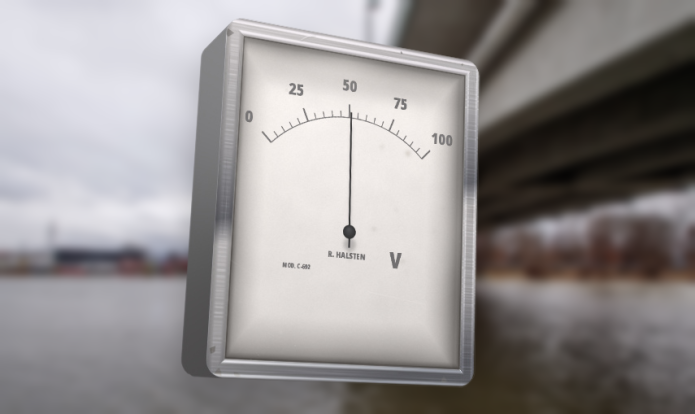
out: 50 V
